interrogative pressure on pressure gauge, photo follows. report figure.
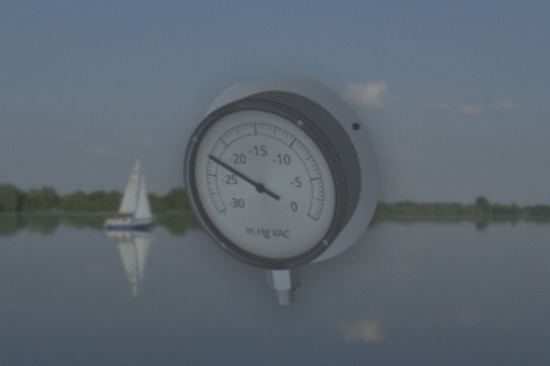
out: -22.5 inHg
